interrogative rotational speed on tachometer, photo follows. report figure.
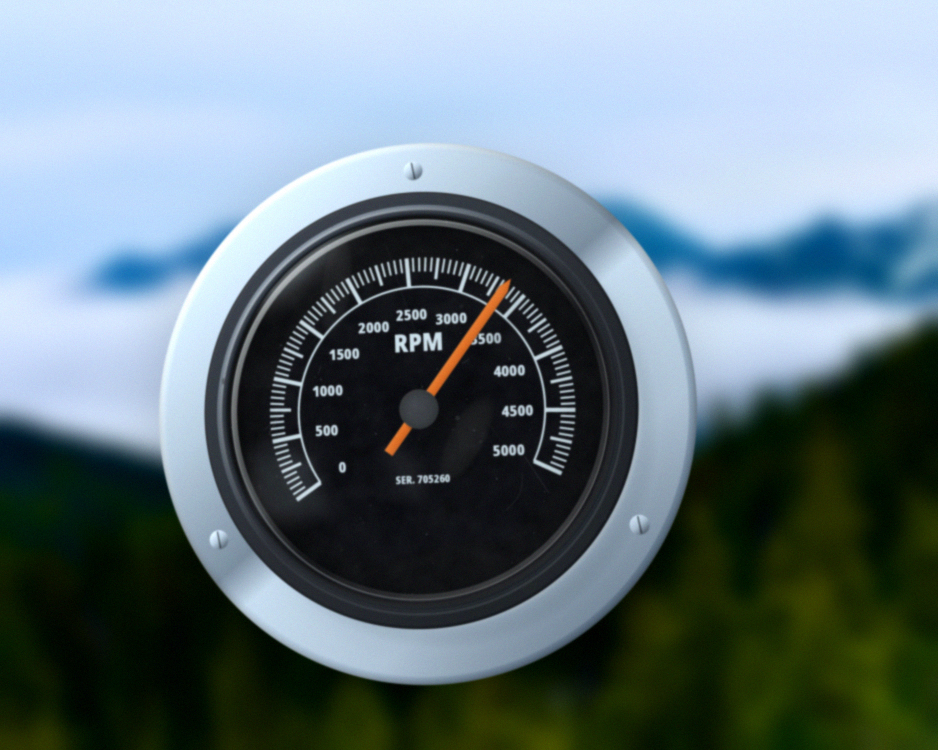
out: 3350 rpm
